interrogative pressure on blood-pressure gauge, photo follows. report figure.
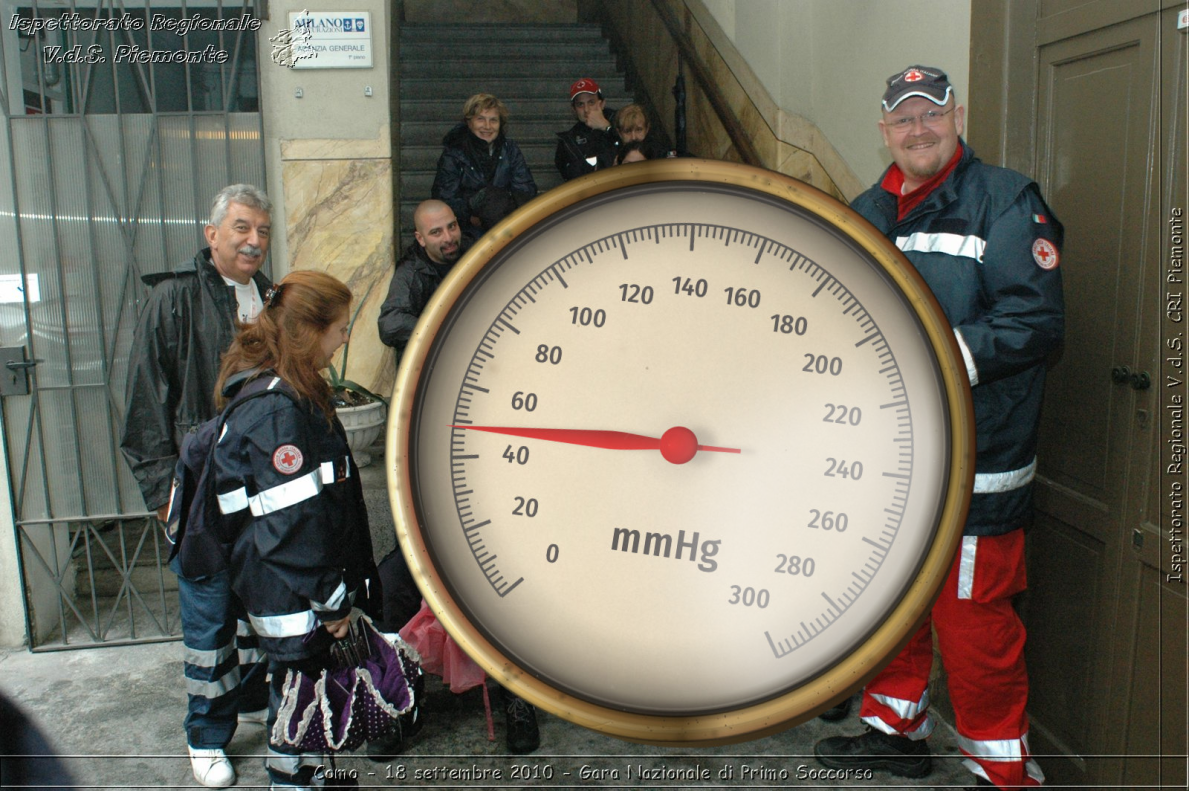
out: 48 mmHg
